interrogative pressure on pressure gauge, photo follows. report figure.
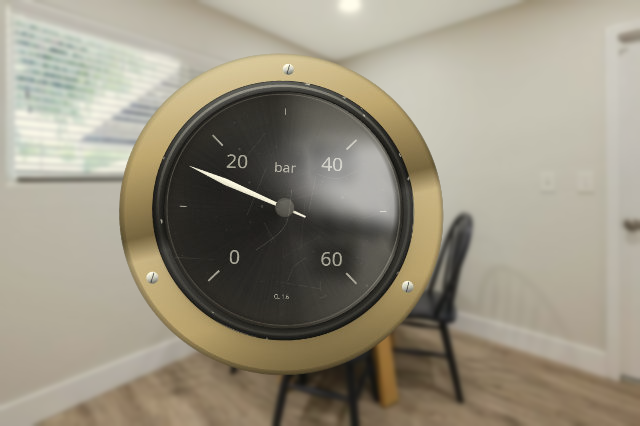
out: 15 bar
